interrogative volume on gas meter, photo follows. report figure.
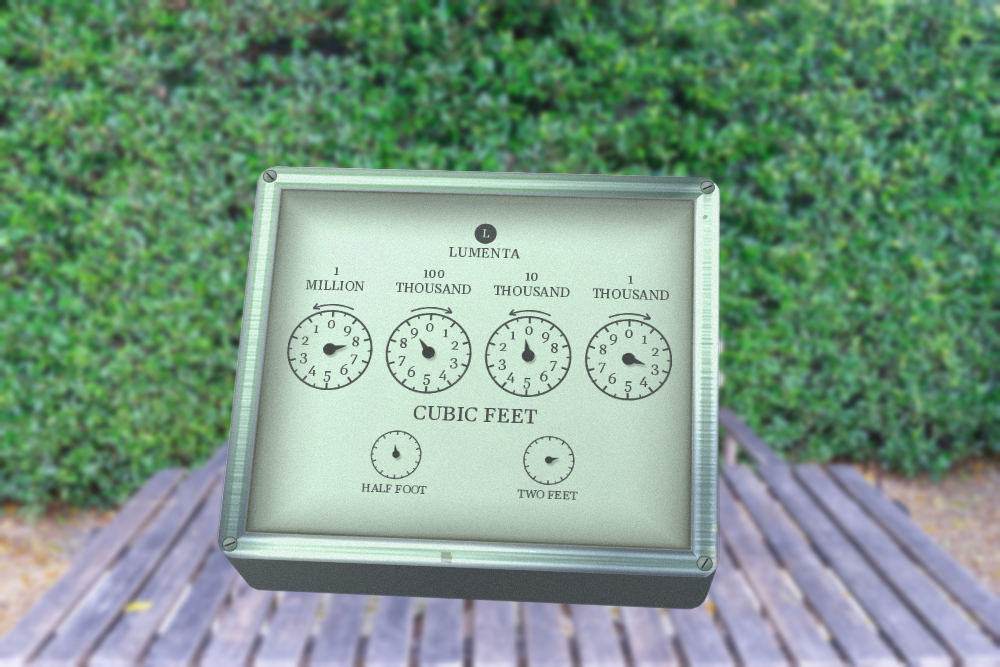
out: 790300 ft³
